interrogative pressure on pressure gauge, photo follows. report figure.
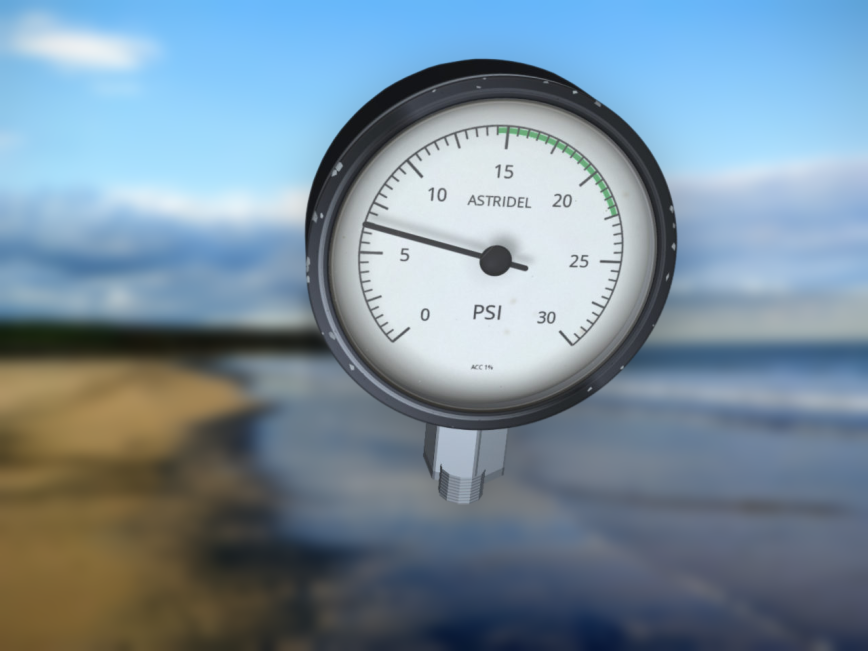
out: 6.5 psi
